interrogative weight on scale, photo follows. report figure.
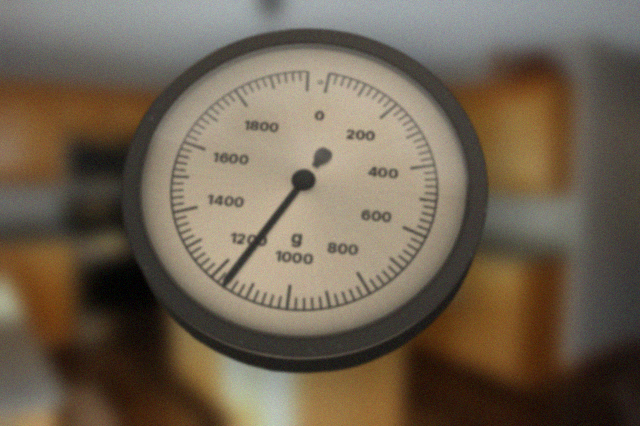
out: 1160 g
